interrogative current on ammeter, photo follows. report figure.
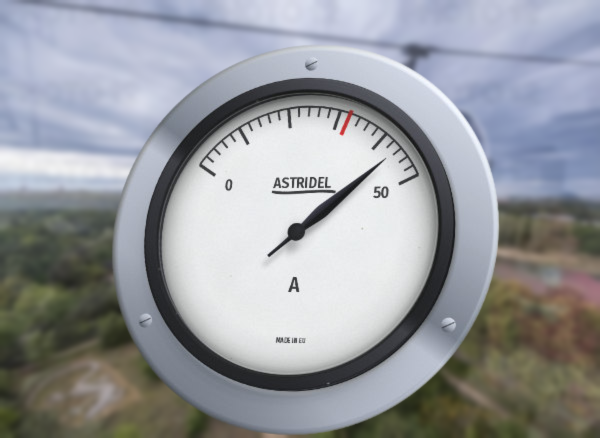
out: 44 A
